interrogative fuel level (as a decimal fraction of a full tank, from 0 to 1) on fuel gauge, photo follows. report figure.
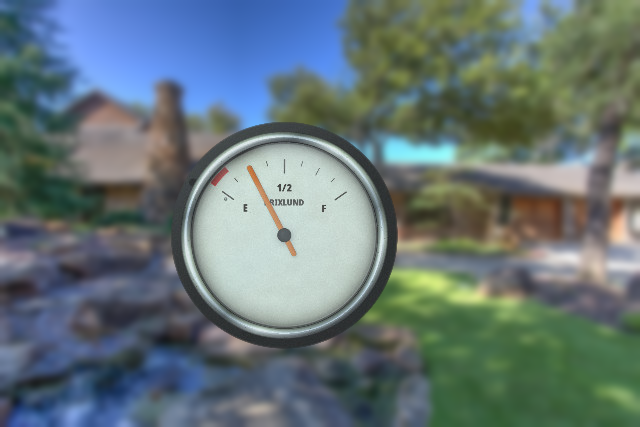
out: 0.25
